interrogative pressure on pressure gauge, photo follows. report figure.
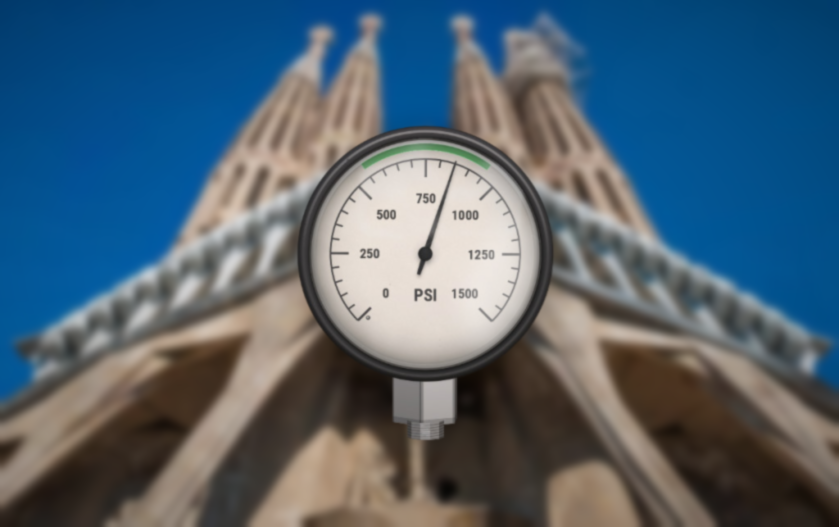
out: 850 psi
